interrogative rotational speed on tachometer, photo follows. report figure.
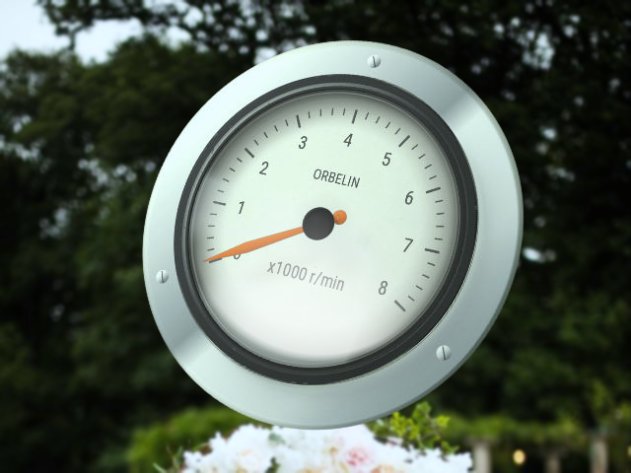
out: 0 rpm
